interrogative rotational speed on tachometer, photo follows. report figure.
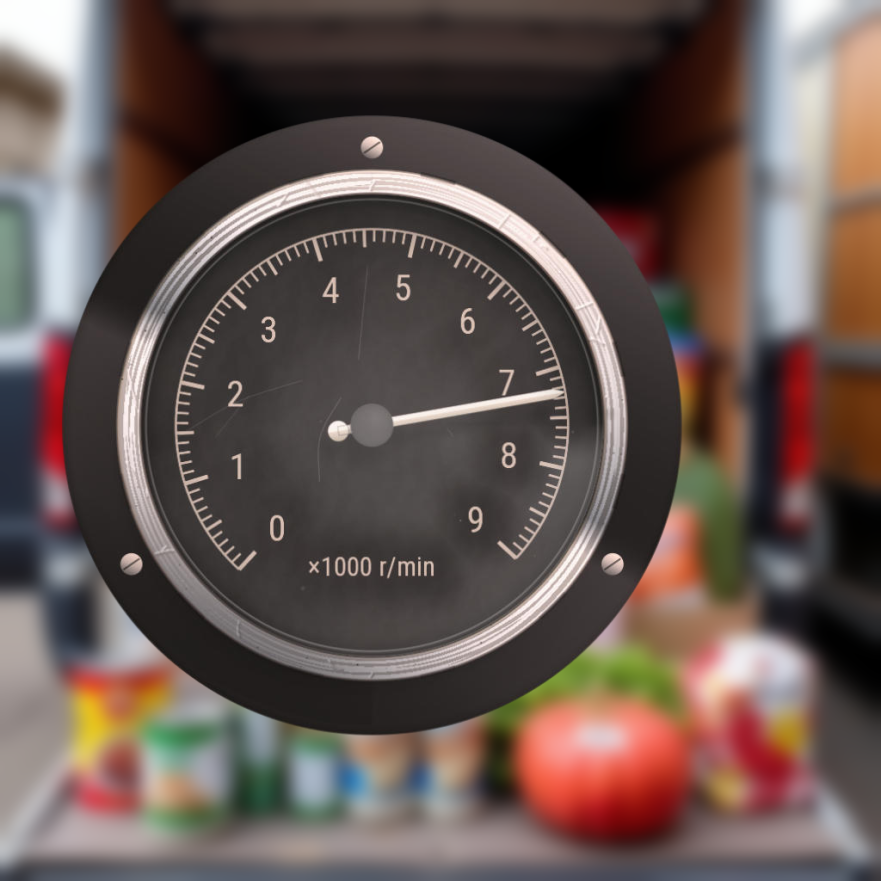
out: 7250 rpm
